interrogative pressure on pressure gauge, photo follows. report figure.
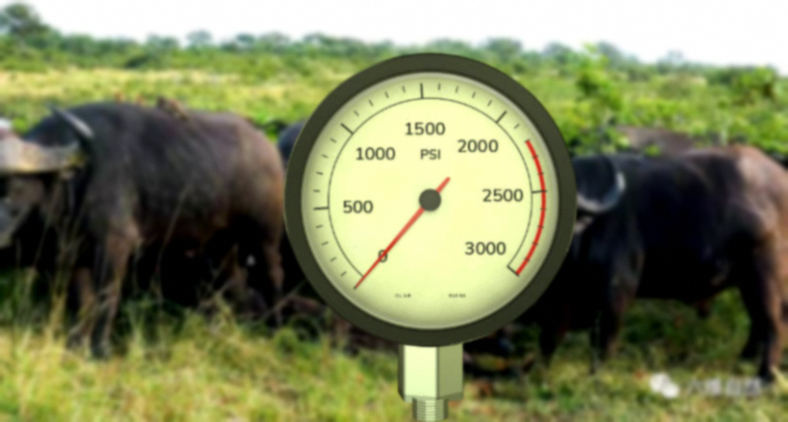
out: 0 psi
